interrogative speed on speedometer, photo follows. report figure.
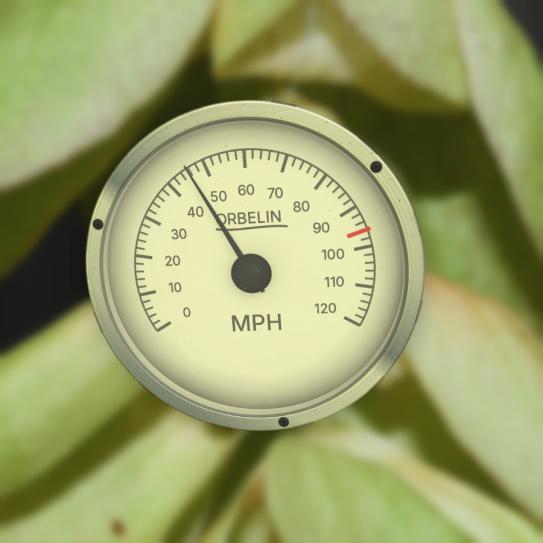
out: 46 mph
